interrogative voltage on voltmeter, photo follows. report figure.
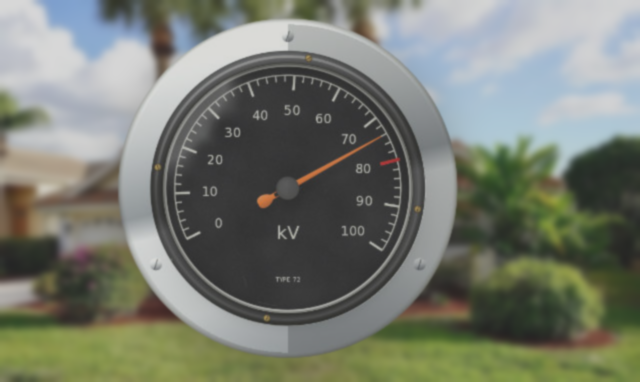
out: 74 kV
